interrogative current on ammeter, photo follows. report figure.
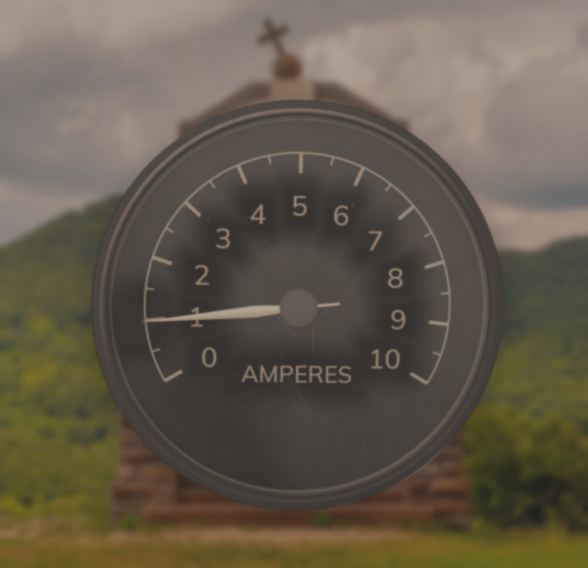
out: 1 A
